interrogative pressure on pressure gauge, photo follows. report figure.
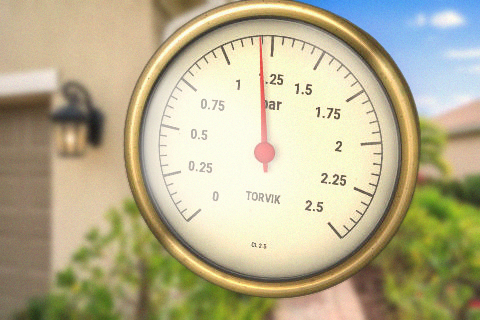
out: 1.2 bar
